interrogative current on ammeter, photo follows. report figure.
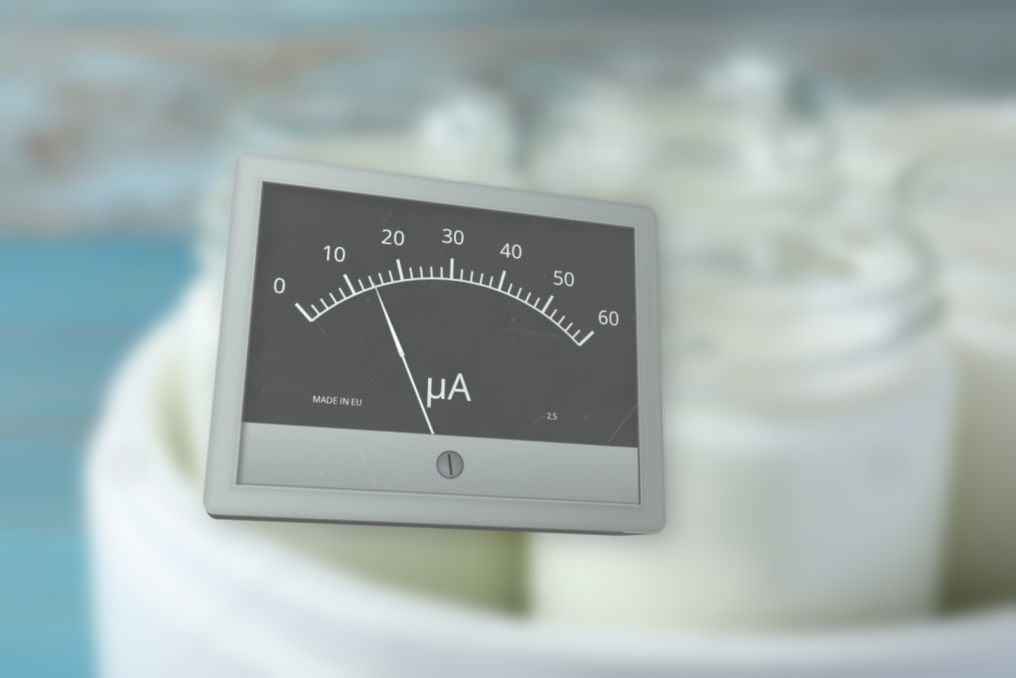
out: 14 µA
